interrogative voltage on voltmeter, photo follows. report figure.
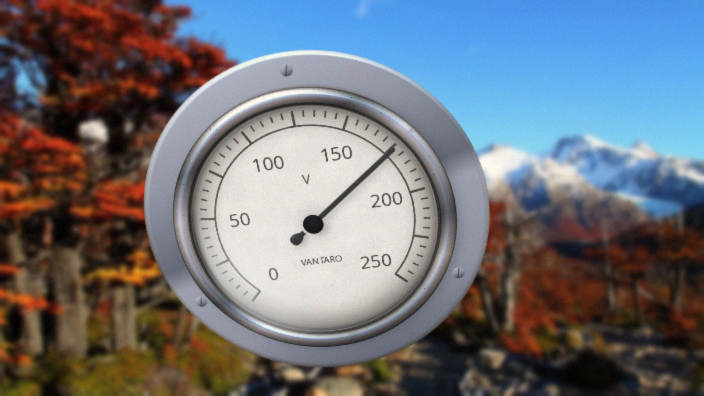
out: 175 V
